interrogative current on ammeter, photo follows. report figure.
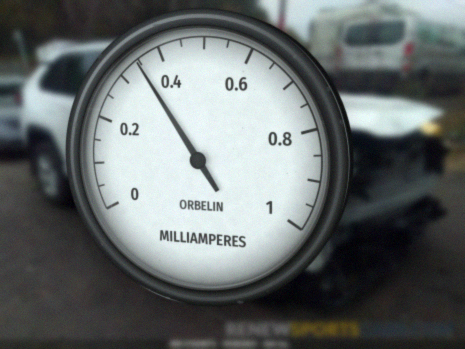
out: 0.35 mA
